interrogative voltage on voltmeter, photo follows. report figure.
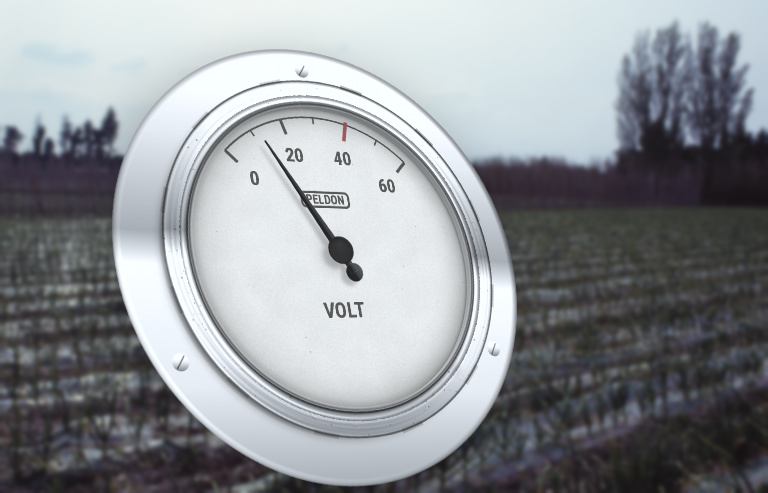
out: 10 V
